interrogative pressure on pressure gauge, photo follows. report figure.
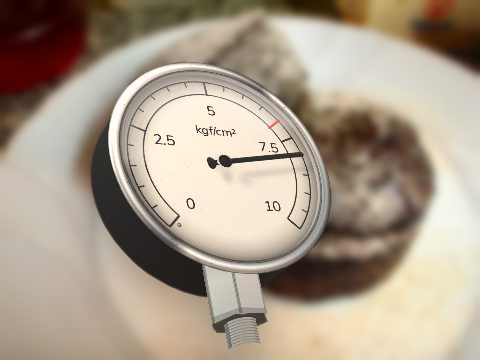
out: 8 kg/cm²
